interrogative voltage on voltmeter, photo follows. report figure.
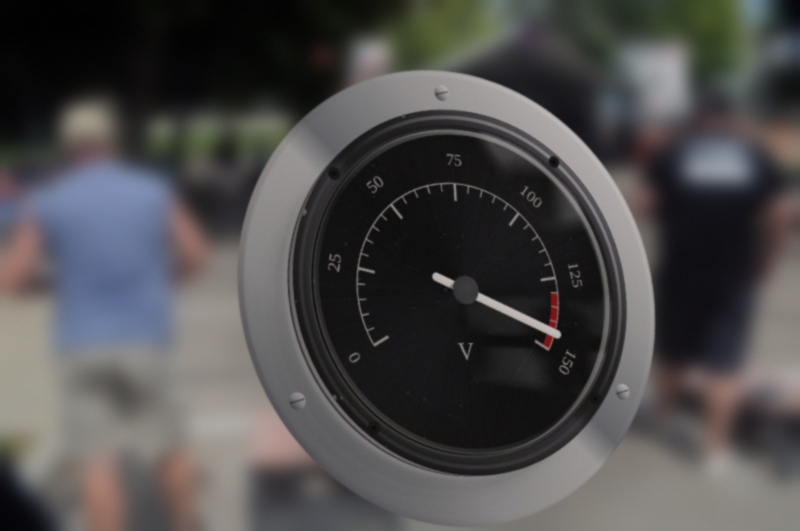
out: 145 V
